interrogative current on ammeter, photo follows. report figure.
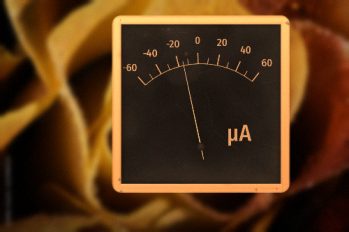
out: -15 µA
